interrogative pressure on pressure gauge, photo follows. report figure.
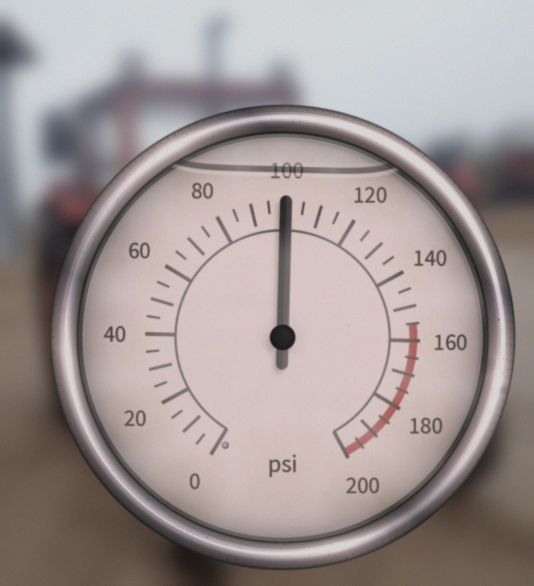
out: 100 psi
